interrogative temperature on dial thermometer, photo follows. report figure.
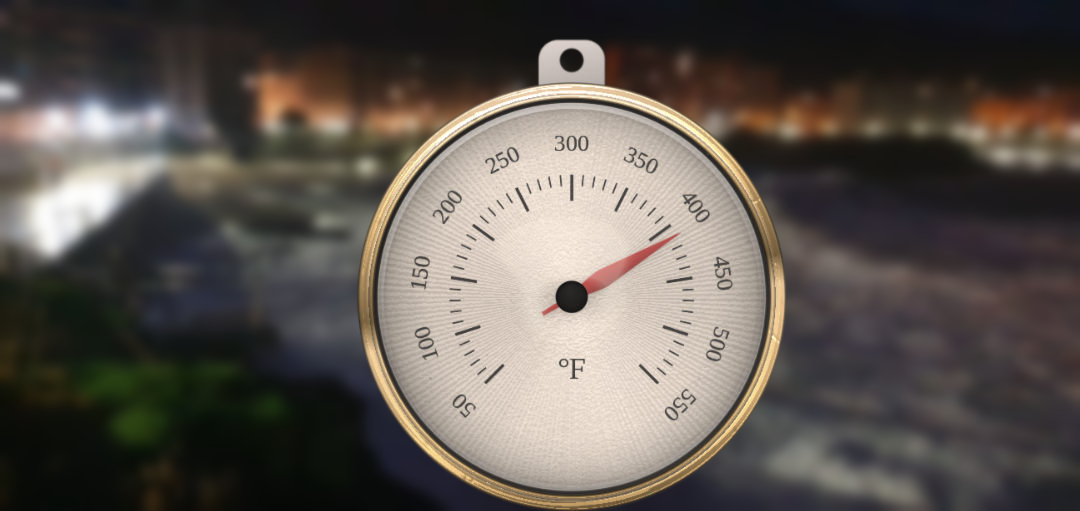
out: 410 °F
